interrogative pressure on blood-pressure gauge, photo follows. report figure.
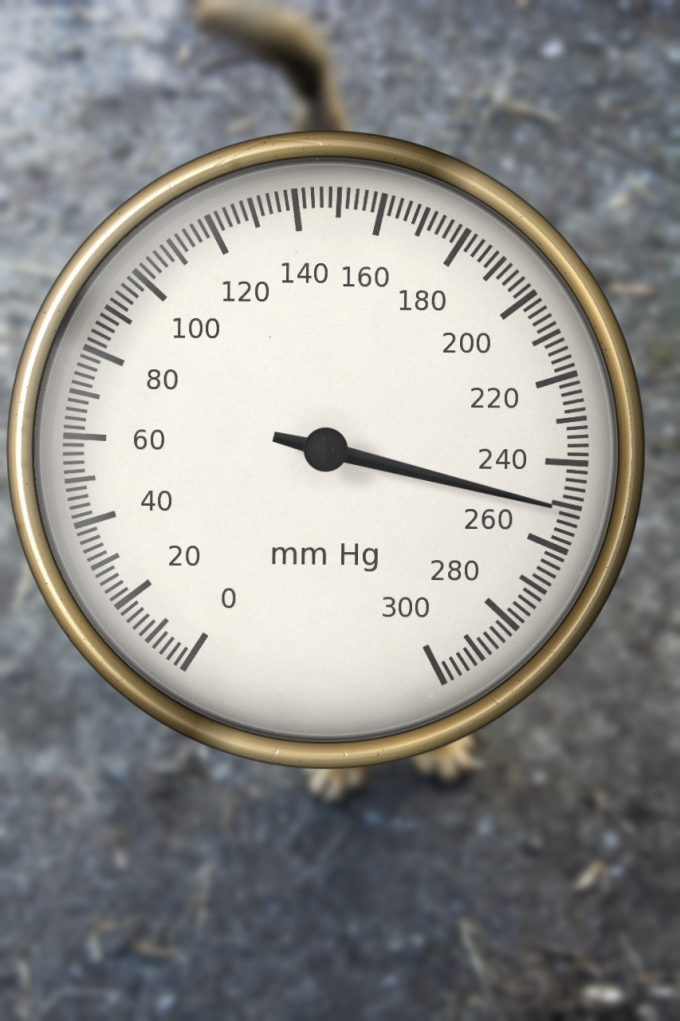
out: 251 mmHg
